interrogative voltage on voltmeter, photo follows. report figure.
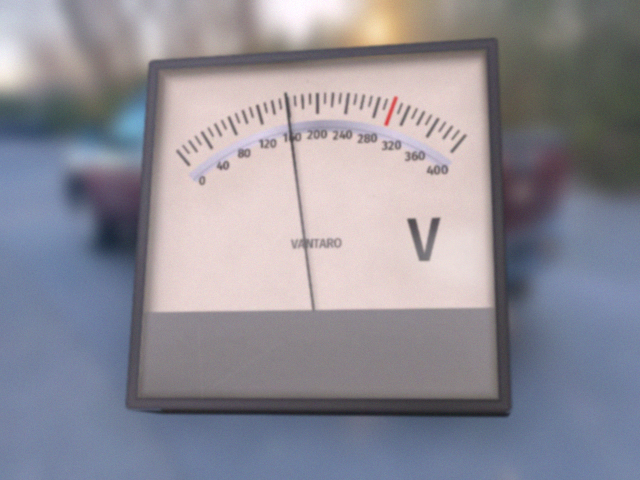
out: 160 V
